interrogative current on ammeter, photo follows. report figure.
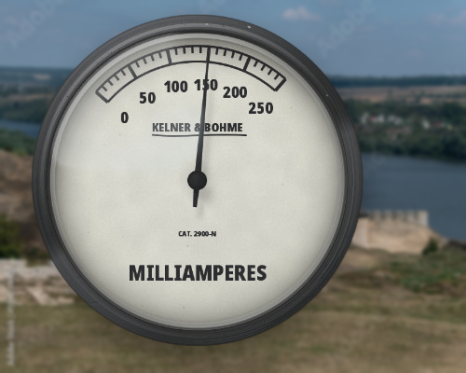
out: 150 mA
